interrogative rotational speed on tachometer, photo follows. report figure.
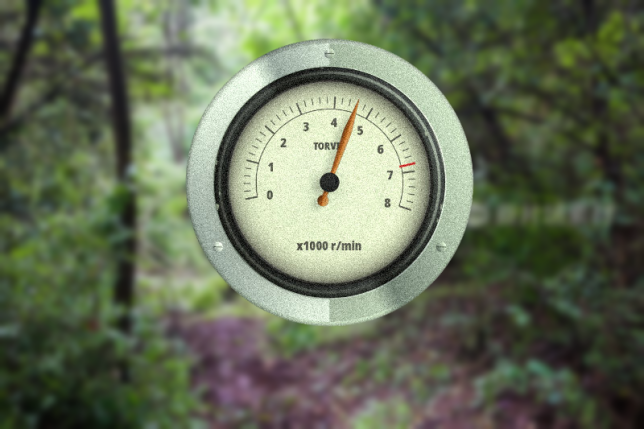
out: 4600 rpm
